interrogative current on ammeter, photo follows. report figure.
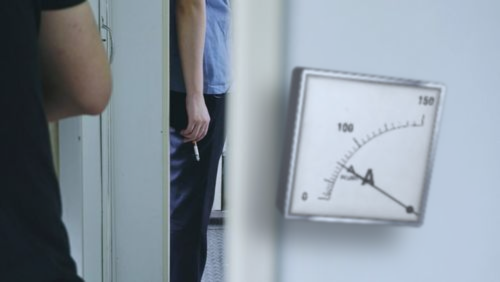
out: 75 A
